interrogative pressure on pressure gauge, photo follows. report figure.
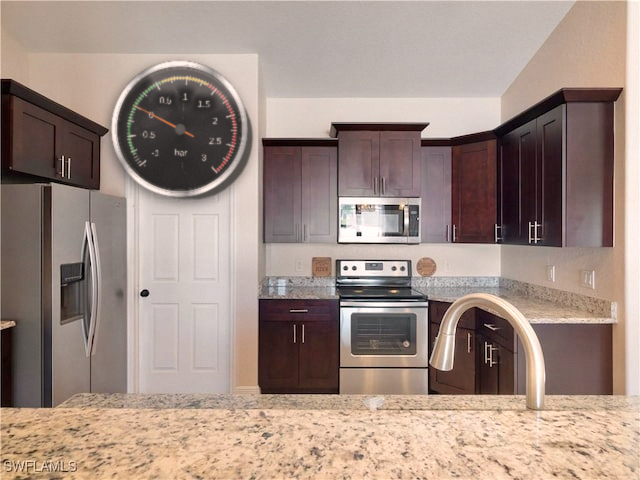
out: 0 bar
